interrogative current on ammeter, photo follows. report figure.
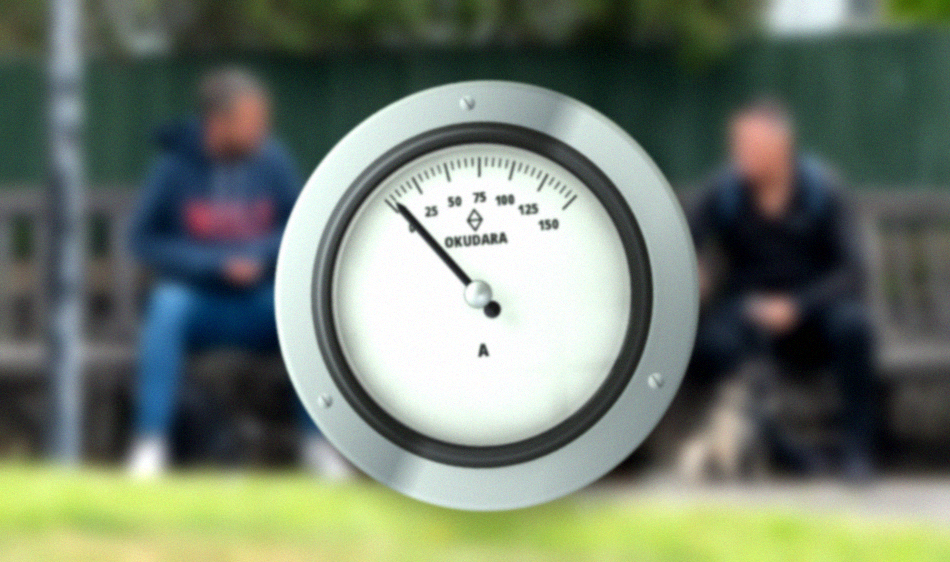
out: 5 A
